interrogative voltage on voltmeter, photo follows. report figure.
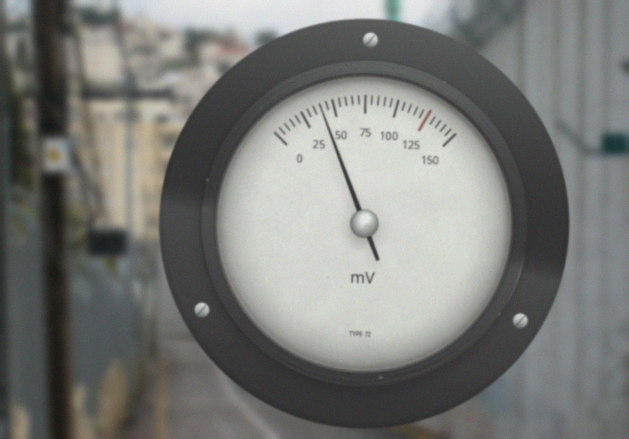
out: 40 mV
